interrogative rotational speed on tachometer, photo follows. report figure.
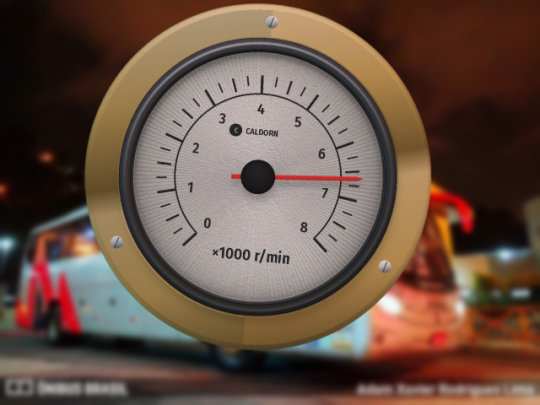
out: 6625 rpm
